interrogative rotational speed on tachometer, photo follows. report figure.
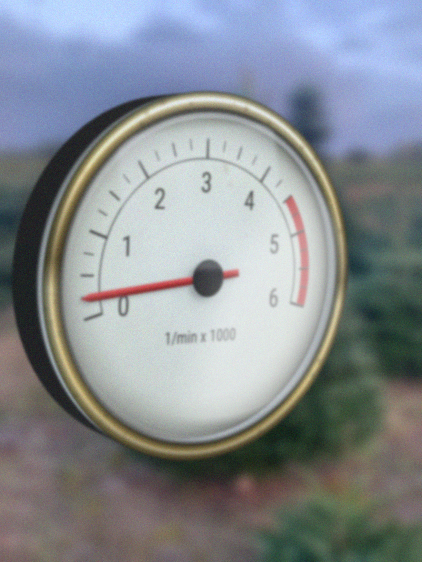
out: 250 rpm
